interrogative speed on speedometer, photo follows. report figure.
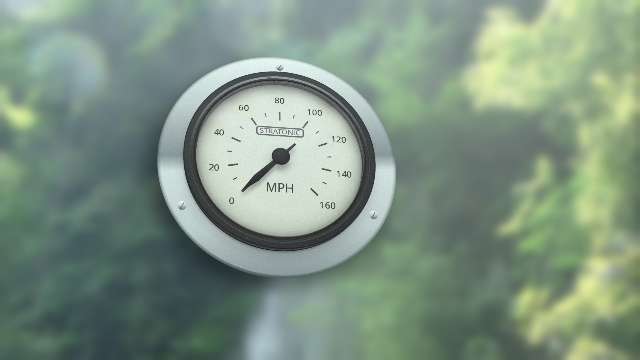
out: 0 mph
